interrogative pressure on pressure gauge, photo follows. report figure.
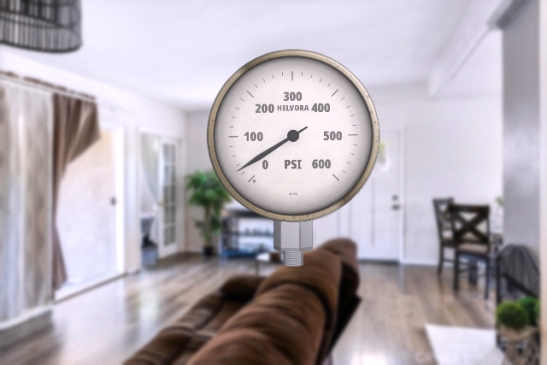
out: 30 psi
